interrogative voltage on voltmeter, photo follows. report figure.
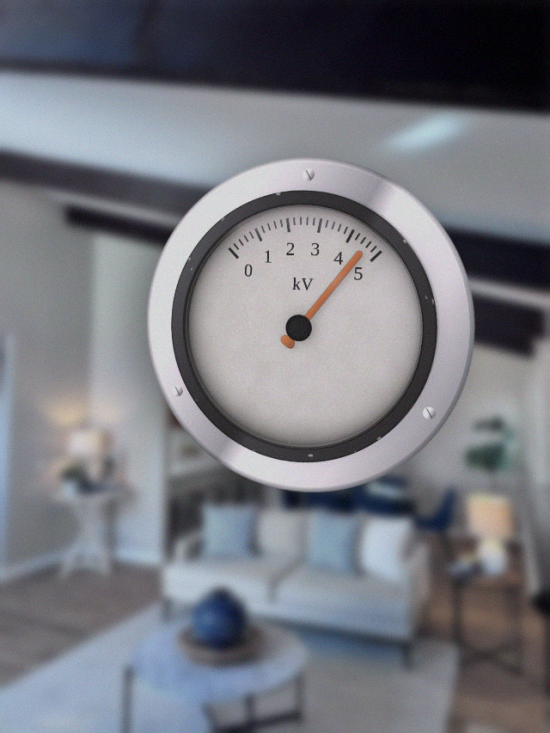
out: 4.6 kV
